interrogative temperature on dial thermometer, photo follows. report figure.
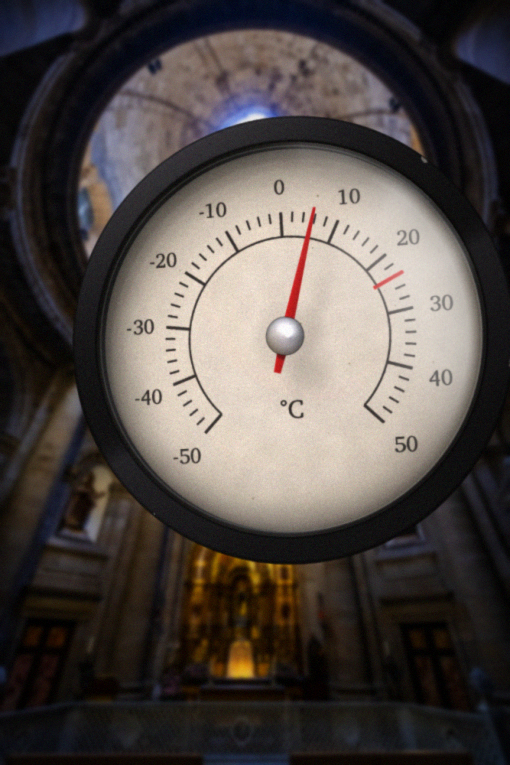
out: 6 °C
